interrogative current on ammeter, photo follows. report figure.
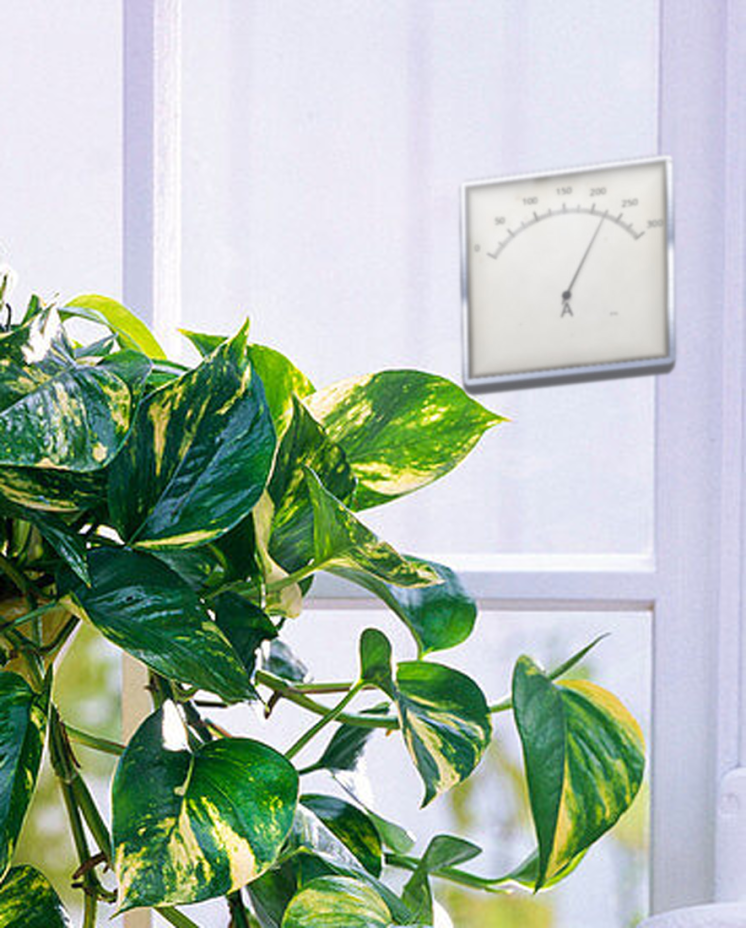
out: 225 A
